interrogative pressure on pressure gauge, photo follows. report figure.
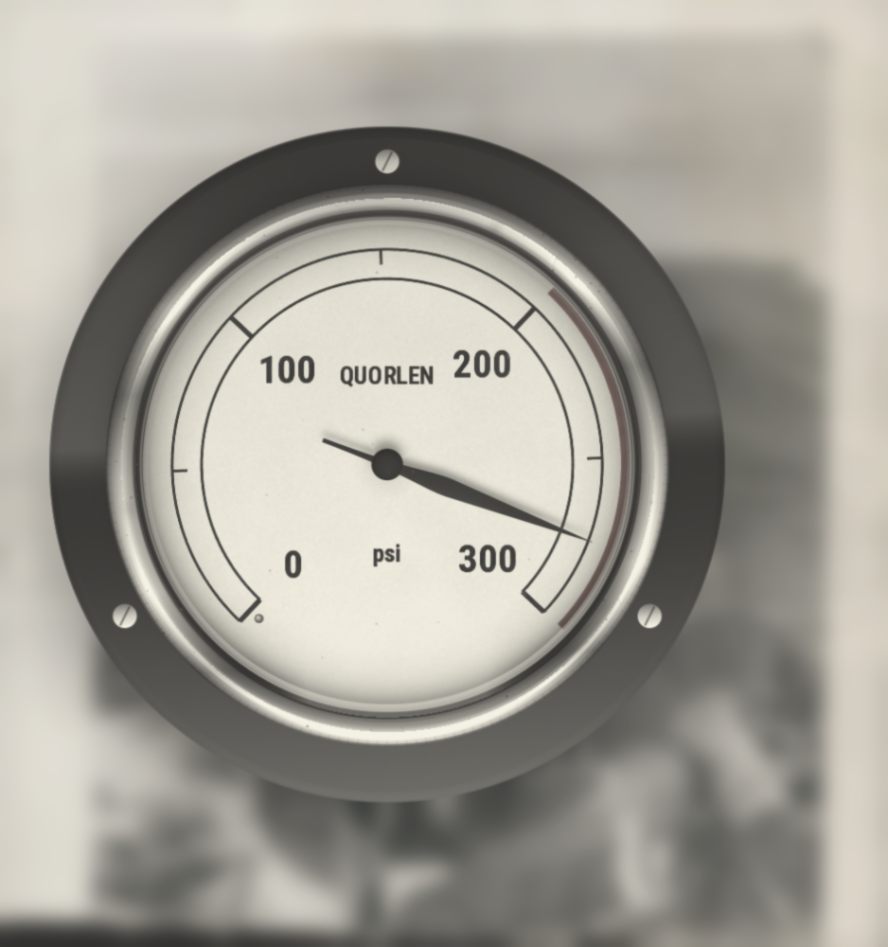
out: 275 psi
